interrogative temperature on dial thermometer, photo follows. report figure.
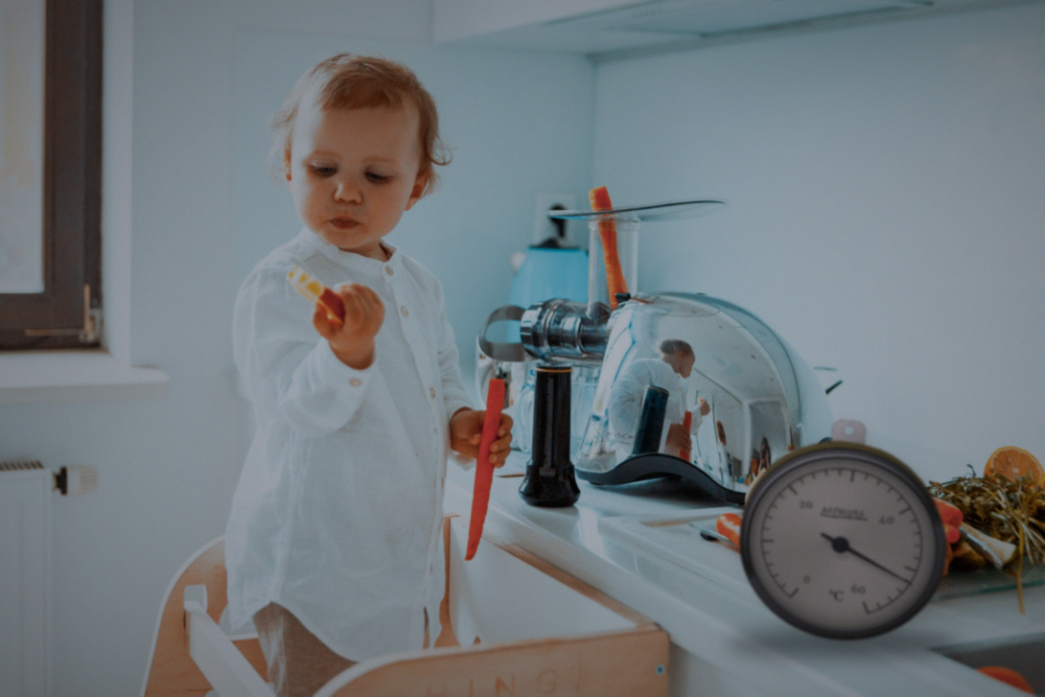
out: 52 °C
